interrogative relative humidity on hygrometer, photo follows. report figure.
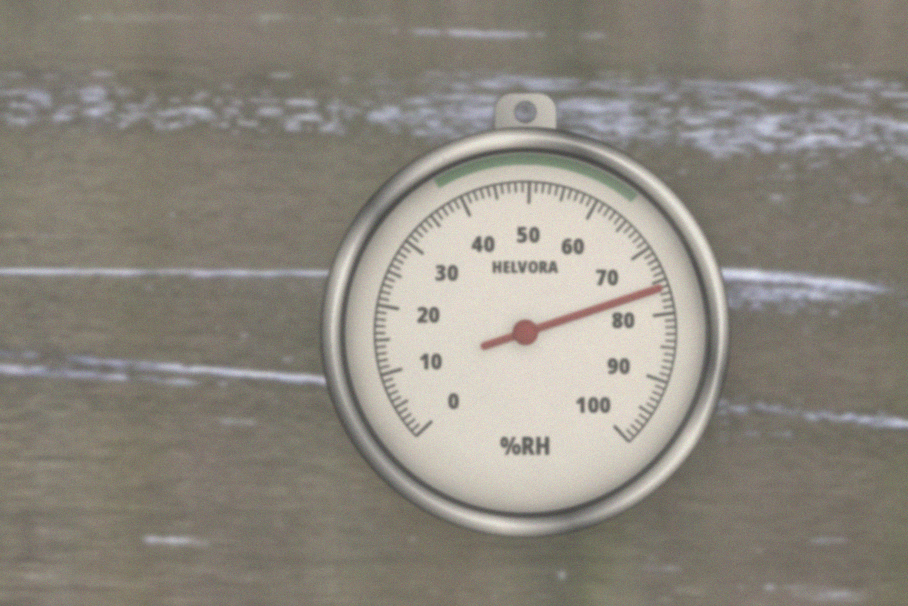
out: 76 %
